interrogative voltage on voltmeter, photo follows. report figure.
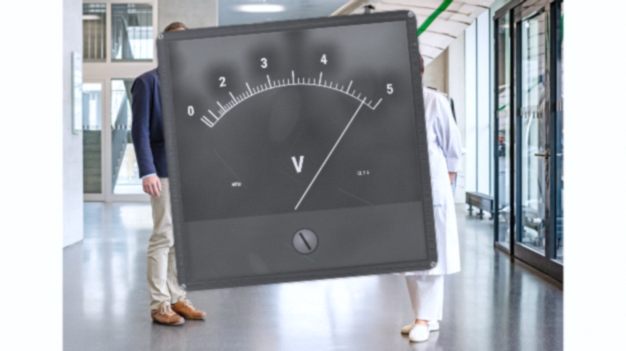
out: 4.8 V
